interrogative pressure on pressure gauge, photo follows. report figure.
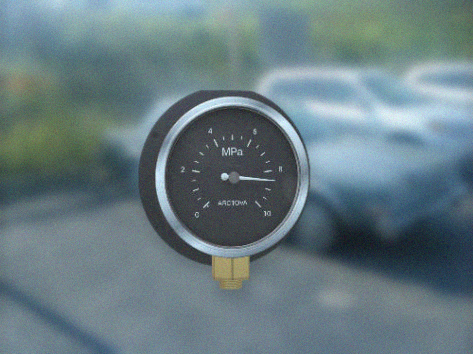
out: 8.5 MPa
